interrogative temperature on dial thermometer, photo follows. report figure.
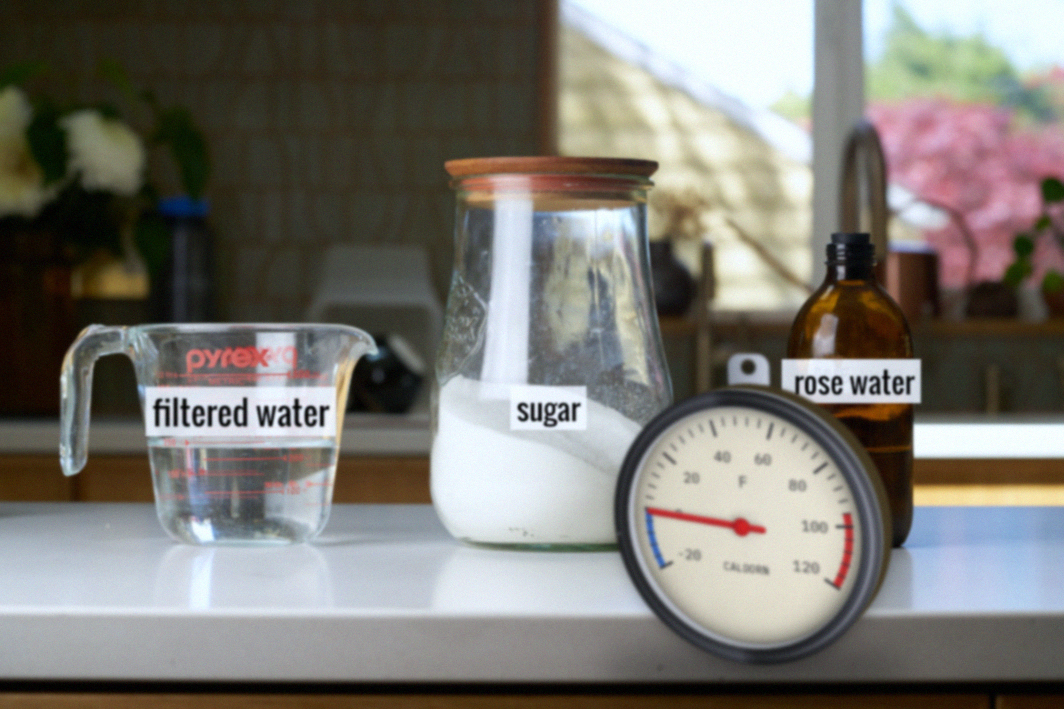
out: 0 °F
